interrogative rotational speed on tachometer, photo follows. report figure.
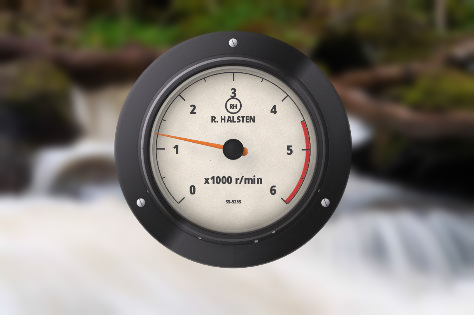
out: 1250 rpm
